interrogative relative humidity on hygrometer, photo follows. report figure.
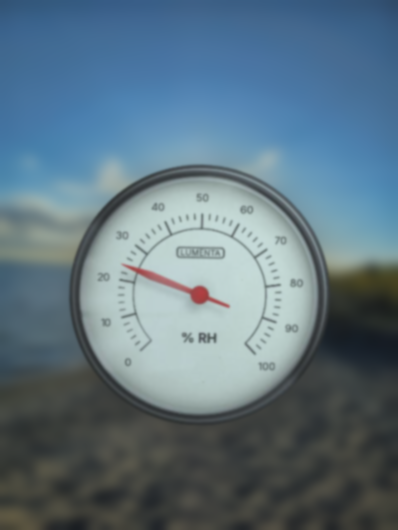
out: 24 %
